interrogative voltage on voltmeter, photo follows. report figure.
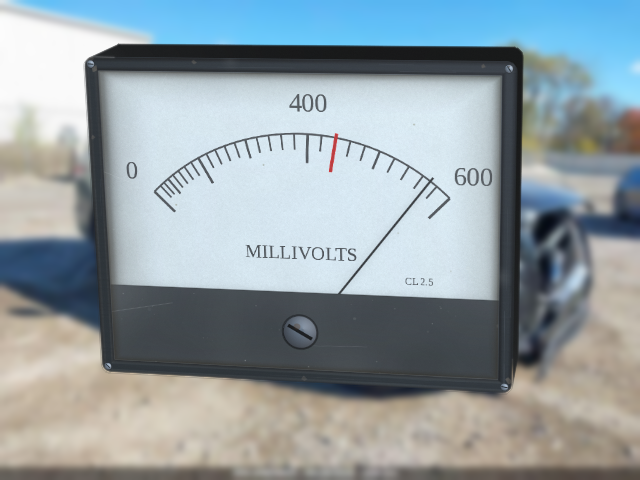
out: 570 mV
